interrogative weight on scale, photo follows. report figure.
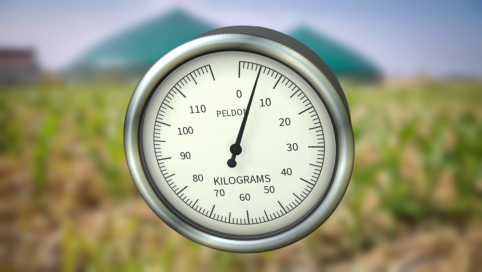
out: 5 kg
